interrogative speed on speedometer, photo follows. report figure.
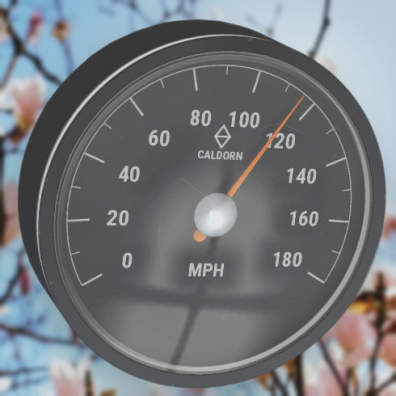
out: 115 mph
